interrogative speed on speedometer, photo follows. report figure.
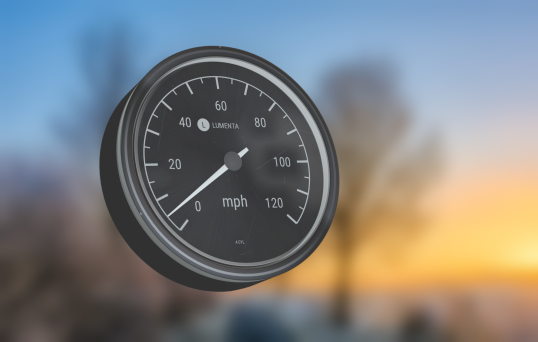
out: 5 mph
